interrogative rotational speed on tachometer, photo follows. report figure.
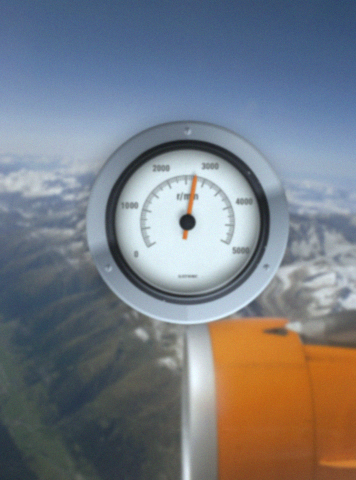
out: 2750 rpm
